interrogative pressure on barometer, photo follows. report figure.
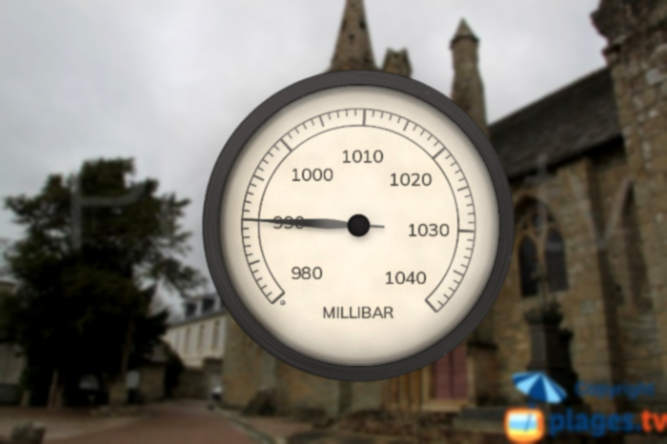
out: 990 mbar
